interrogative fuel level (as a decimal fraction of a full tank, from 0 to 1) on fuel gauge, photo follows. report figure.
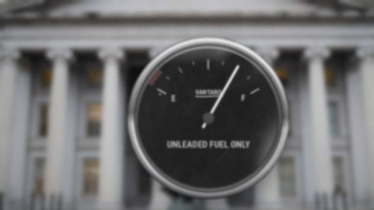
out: 0.75
